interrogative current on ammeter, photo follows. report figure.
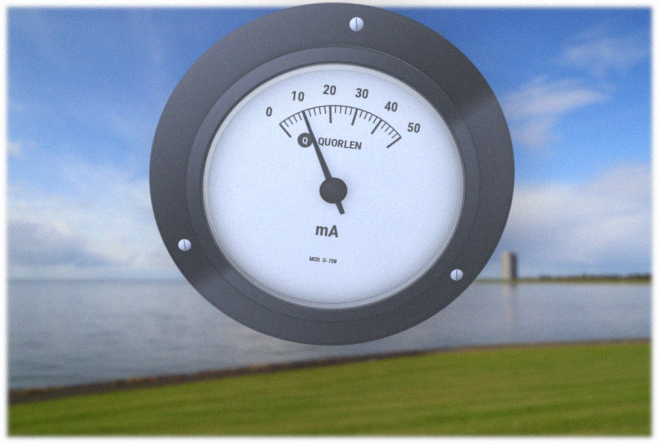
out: 10 mA
